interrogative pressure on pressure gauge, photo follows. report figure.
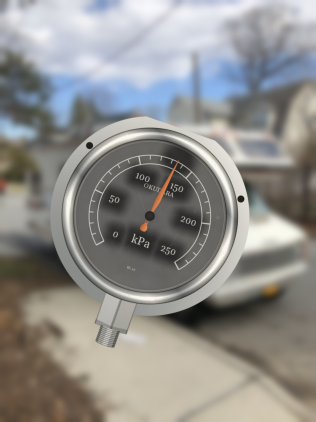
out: 135 kPa
